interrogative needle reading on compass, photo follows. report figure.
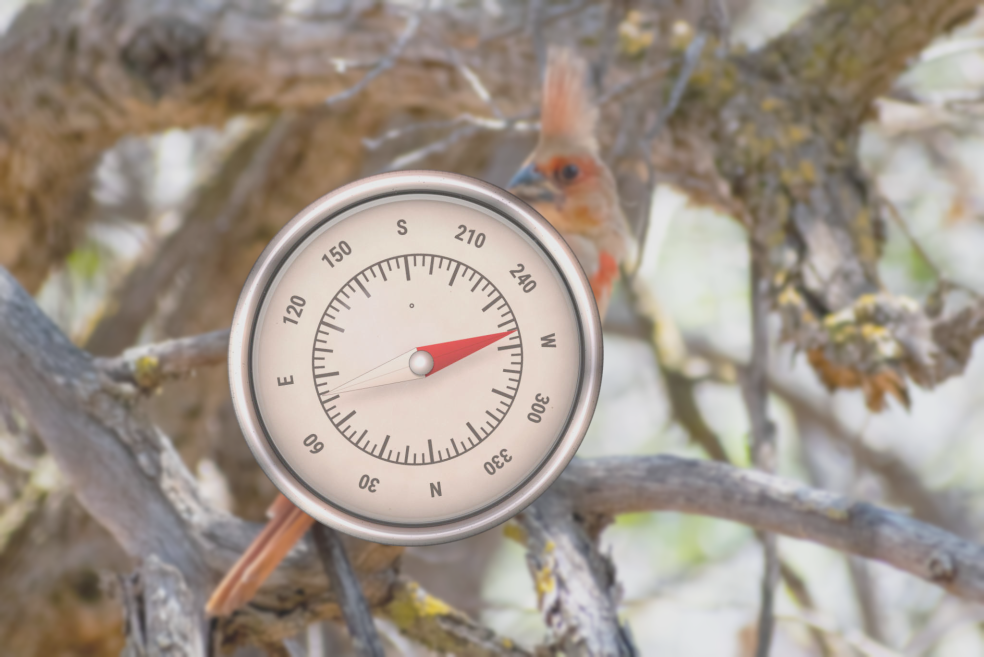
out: 260 °
